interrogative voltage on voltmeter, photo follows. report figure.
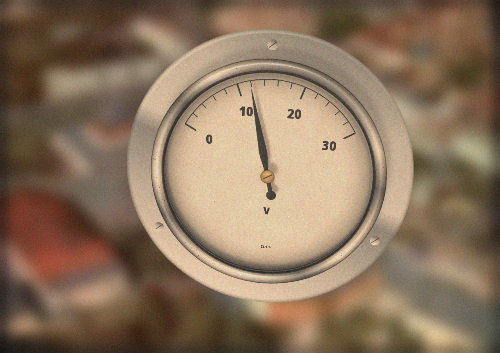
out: 12 V
